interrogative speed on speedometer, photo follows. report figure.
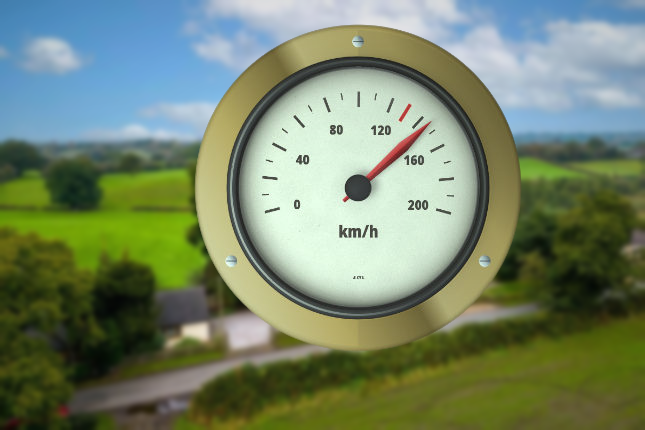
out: 145 km/h
